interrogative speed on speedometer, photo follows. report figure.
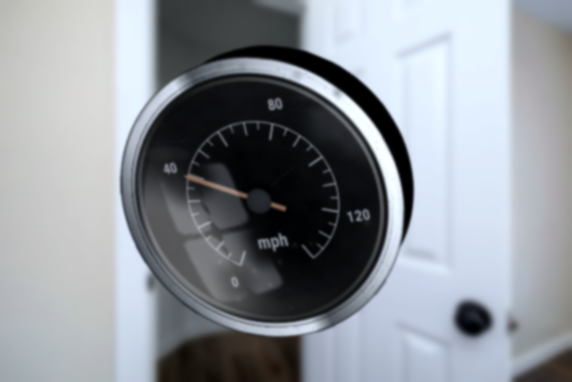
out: 40 mph
